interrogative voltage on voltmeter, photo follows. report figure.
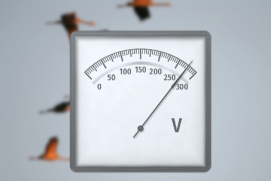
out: 275 V
